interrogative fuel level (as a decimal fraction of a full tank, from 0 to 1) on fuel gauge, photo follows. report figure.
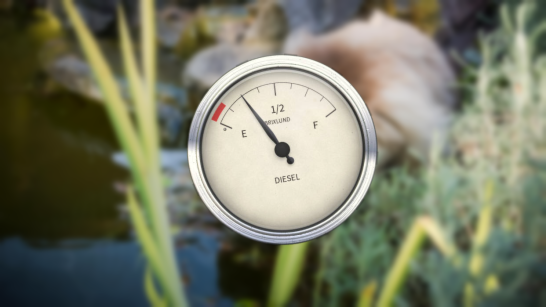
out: 0.25
